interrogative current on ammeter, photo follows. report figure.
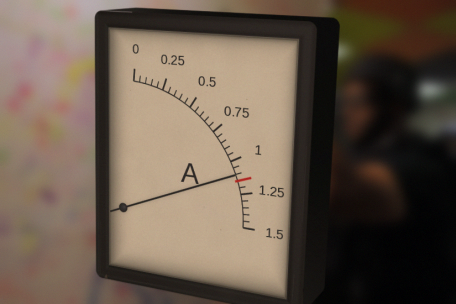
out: 1.1 A
